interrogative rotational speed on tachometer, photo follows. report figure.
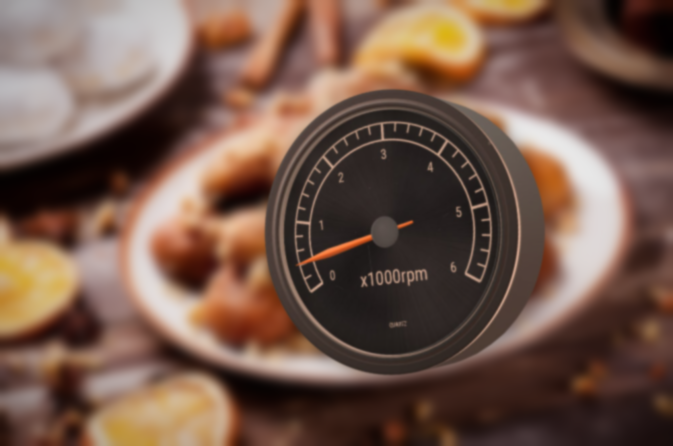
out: 400 rpm
